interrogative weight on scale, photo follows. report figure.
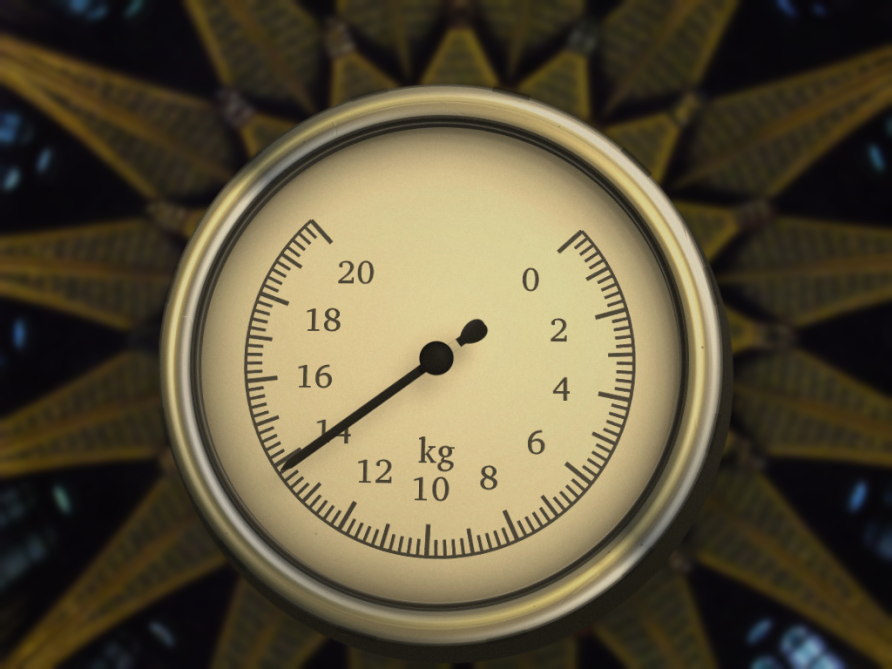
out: 13.8 kg
